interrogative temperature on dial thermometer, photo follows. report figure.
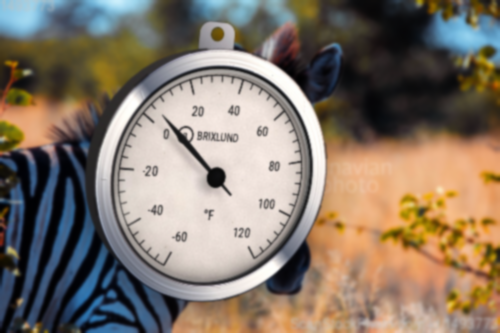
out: 4 °F
